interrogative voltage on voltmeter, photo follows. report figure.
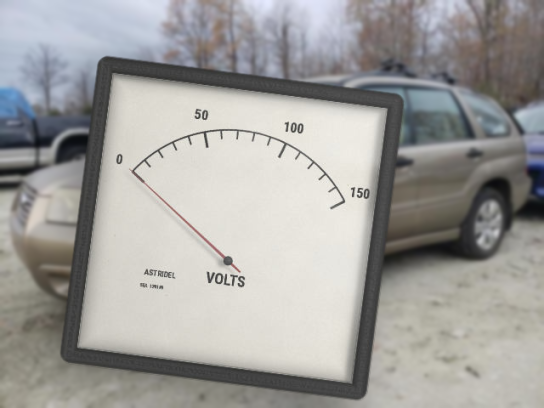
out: 0 V
